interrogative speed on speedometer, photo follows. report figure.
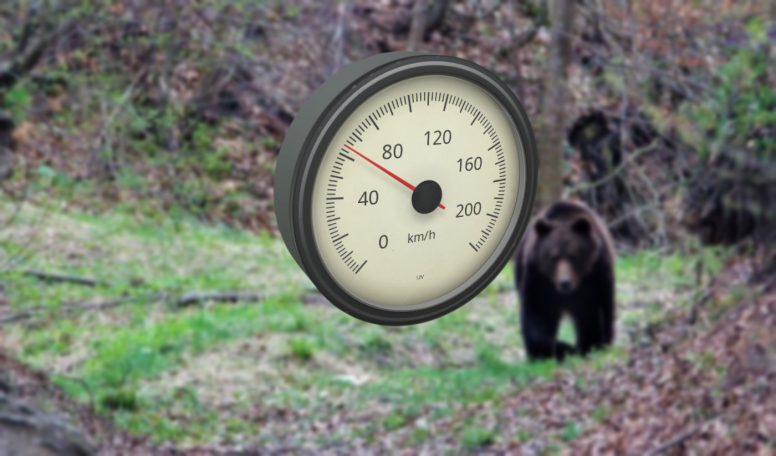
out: 64 km/h
